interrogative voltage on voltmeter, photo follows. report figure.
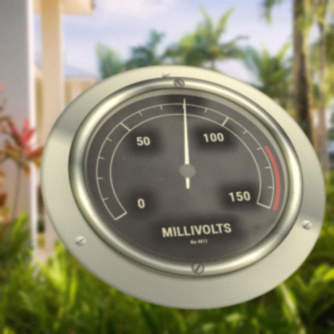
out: 80 mV
